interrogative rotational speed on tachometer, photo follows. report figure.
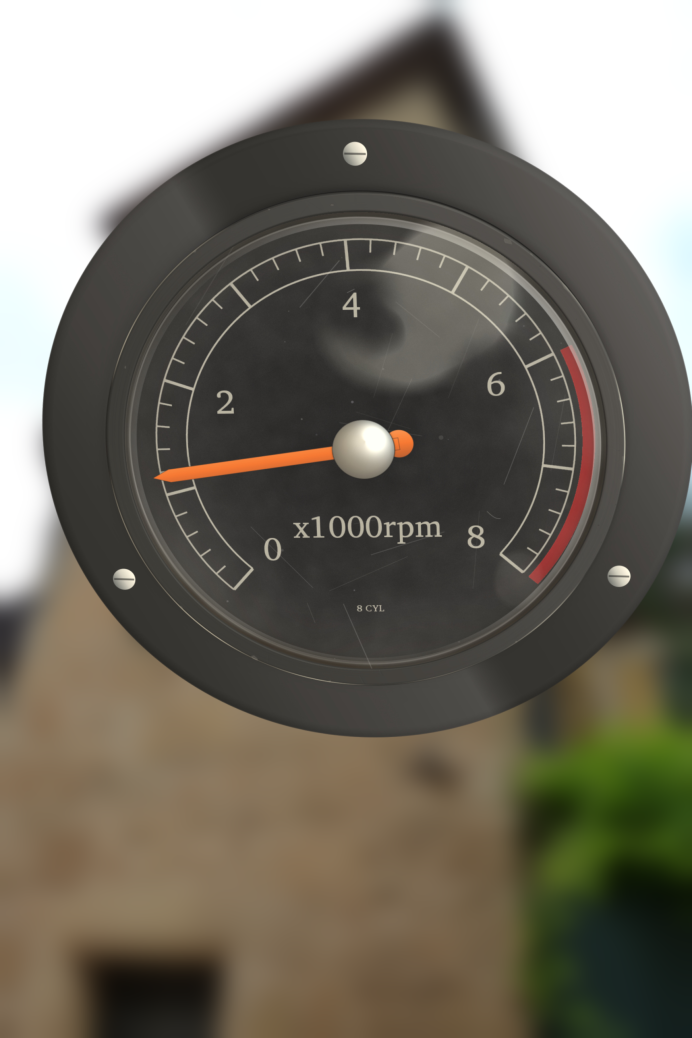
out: 1200 rpm
